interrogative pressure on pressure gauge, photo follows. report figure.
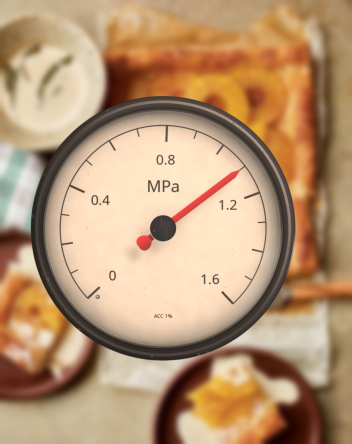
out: 1.1 MPa
